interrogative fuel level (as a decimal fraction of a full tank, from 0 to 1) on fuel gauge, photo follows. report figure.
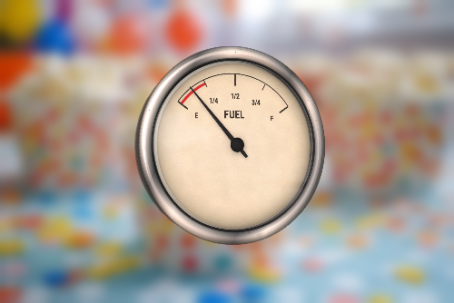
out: 0.125
